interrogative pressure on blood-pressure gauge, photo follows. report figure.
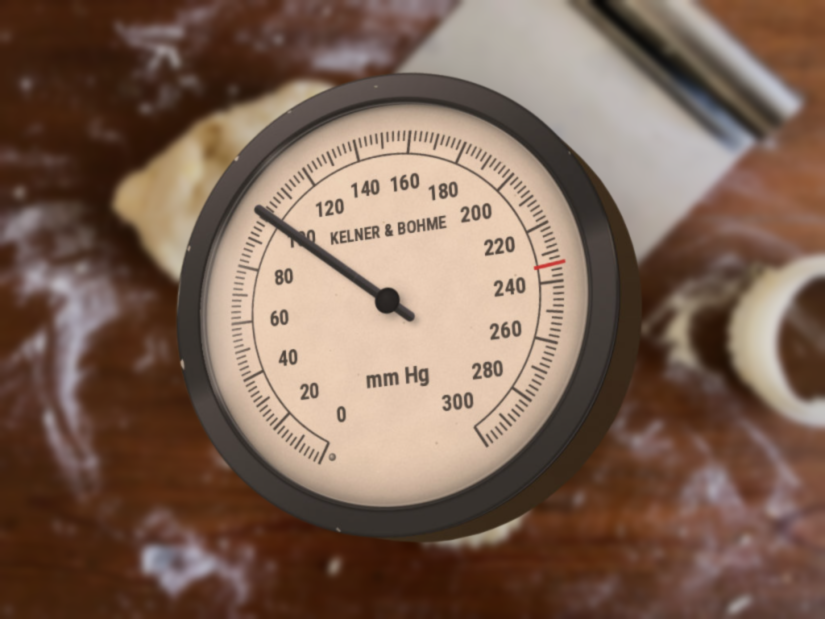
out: 100 mmHg
